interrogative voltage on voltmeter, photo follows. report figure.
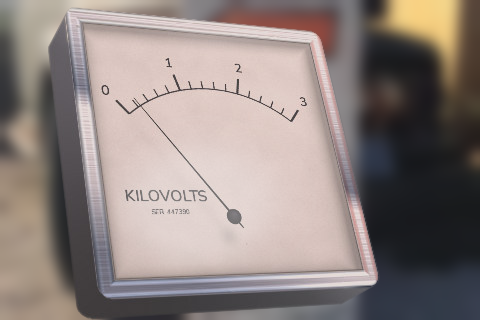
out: 0.2 kV
